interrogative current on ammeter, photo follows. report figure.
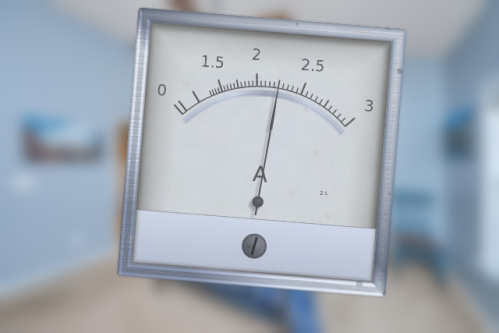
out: 2.25 A
